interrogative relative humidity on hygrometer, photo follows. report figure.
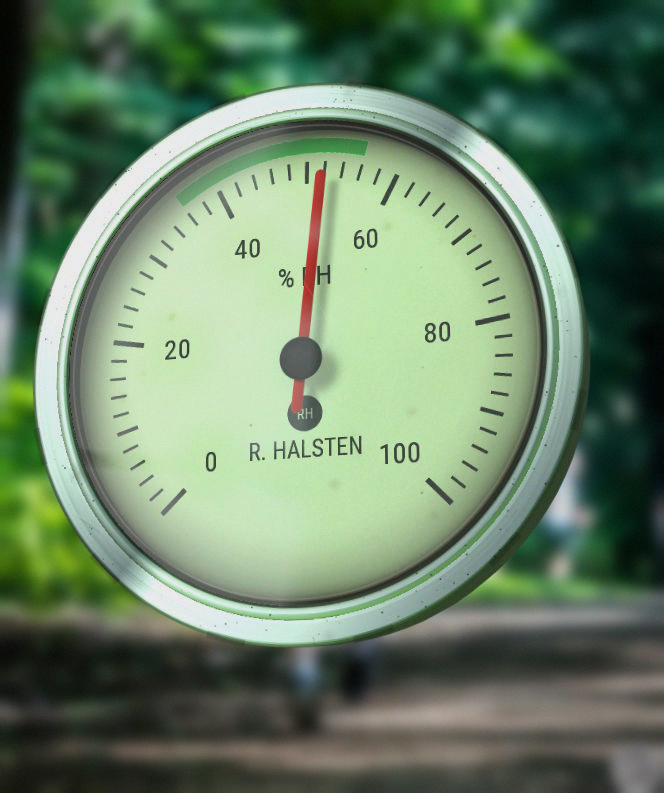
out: 52 %
